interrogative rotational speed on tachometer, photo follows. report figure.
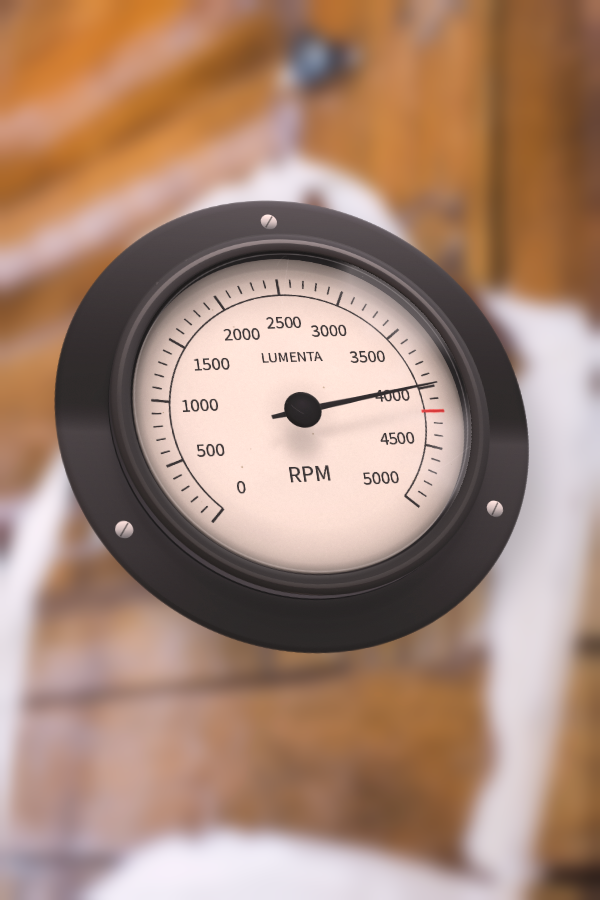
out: 4000 rpm
